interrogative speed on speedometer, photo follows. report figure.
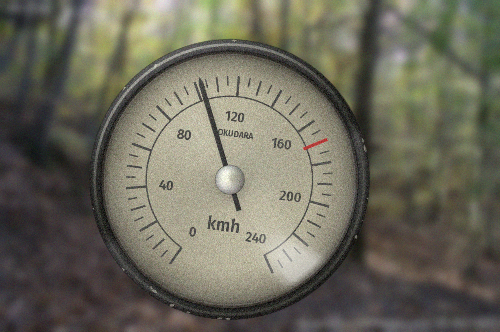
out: 102.5 km/h
